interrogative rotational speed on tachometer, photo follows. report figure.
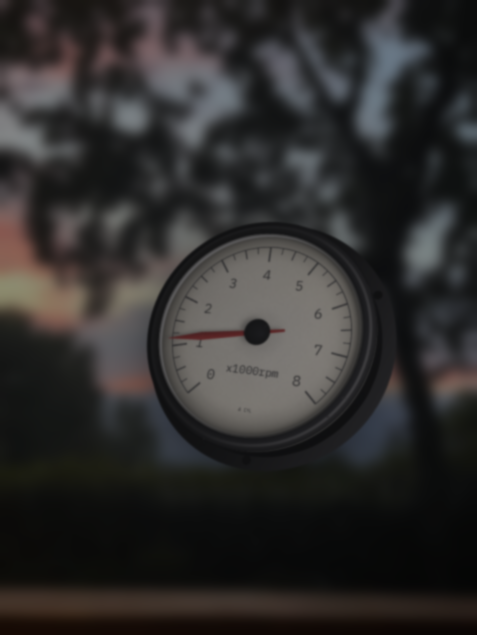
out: 1125 rpm
